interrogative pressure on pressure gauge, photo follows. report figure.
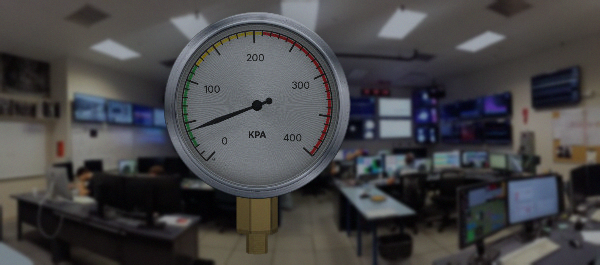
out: 40 kPa
